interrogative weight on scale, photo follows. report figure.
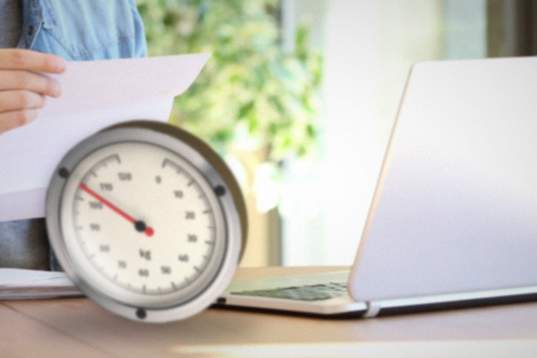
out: 105 kg
